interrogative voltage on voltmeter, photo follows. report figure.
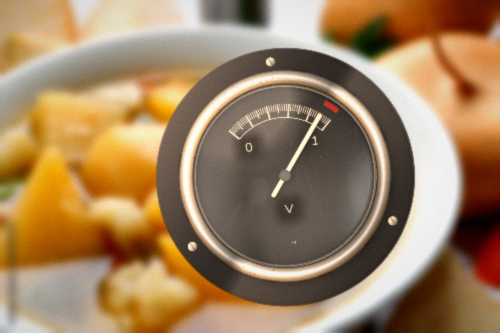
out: 0.9 V
